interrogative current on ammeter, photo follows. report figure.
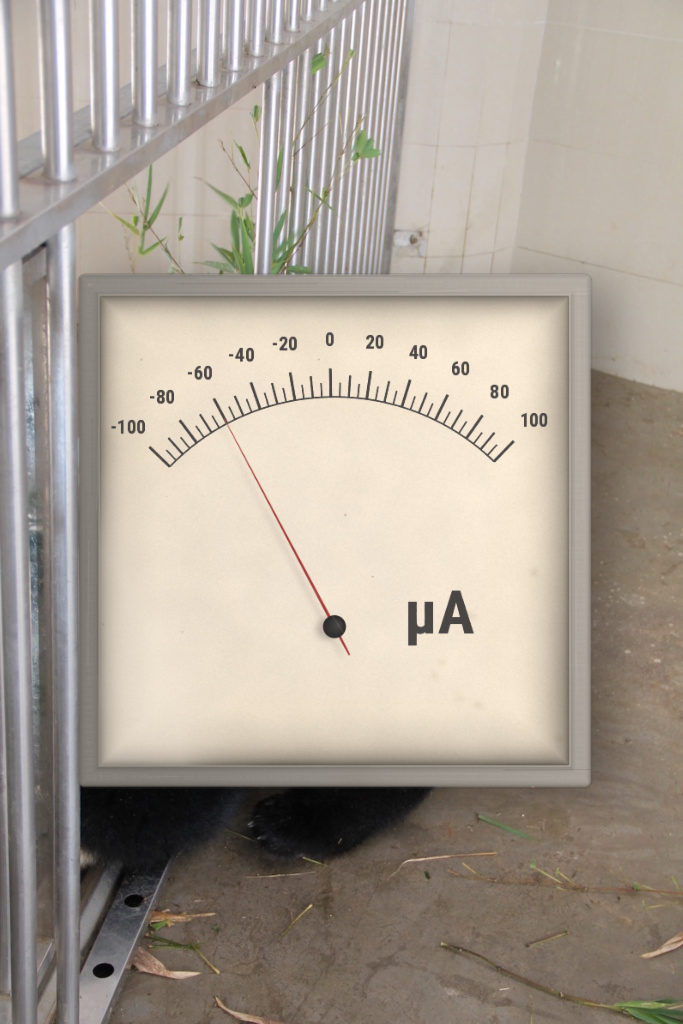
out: -60 µA
